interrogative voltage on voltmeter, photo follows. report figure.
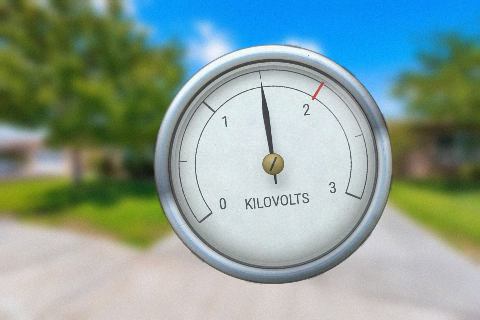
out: 1.5 kV
